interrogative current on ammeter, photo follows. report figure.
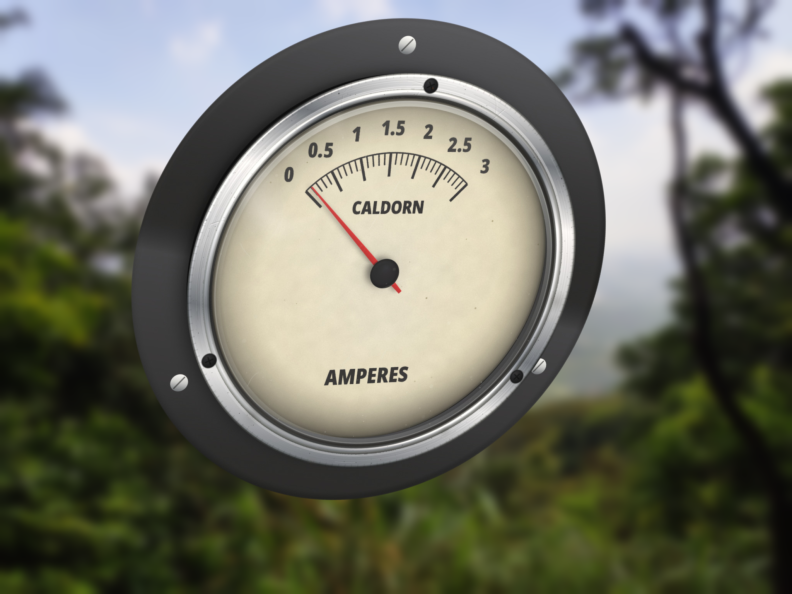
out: 0.1 A
